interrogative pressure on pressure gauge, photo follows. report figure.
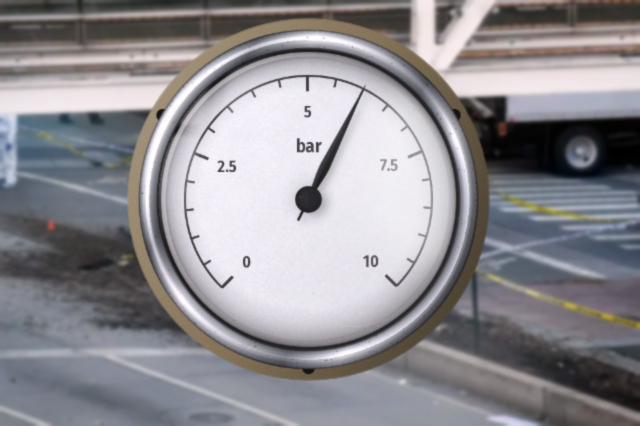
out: 6 bar
